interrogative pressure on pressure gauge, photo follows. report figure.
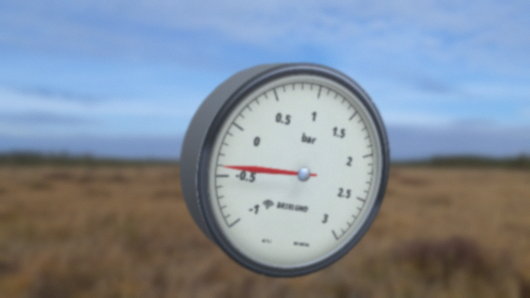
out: -0.4 bar
